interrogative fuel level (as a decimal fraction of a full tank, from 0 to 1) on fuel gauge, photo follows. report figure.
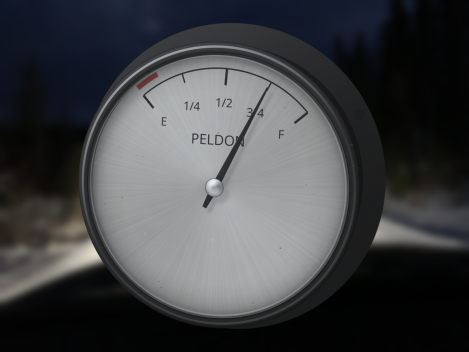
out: 0.75
